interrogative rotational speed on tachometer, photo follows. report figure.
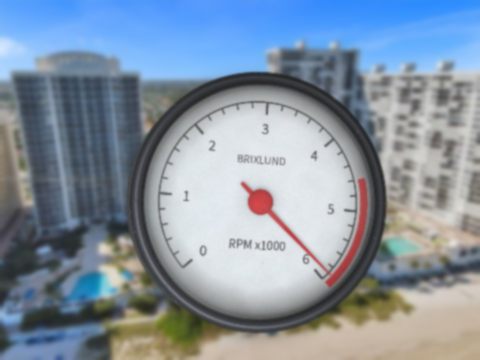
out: 5900 rpm
